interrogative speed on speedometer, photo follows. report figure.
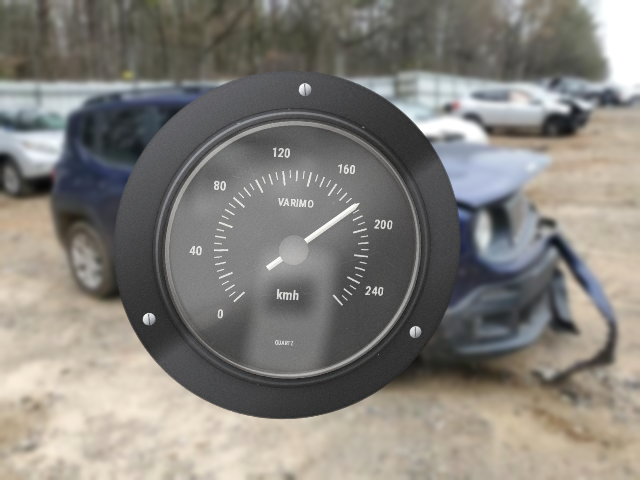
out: 180 km/h
